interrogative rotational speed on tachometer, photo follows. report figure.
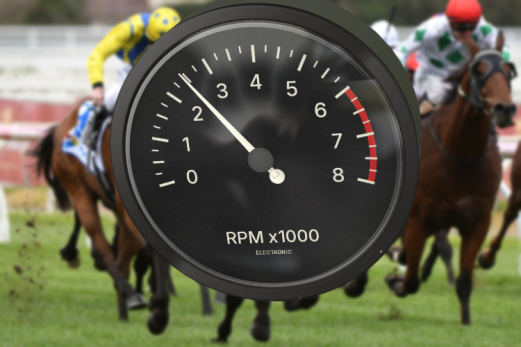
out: 2500 rpm
